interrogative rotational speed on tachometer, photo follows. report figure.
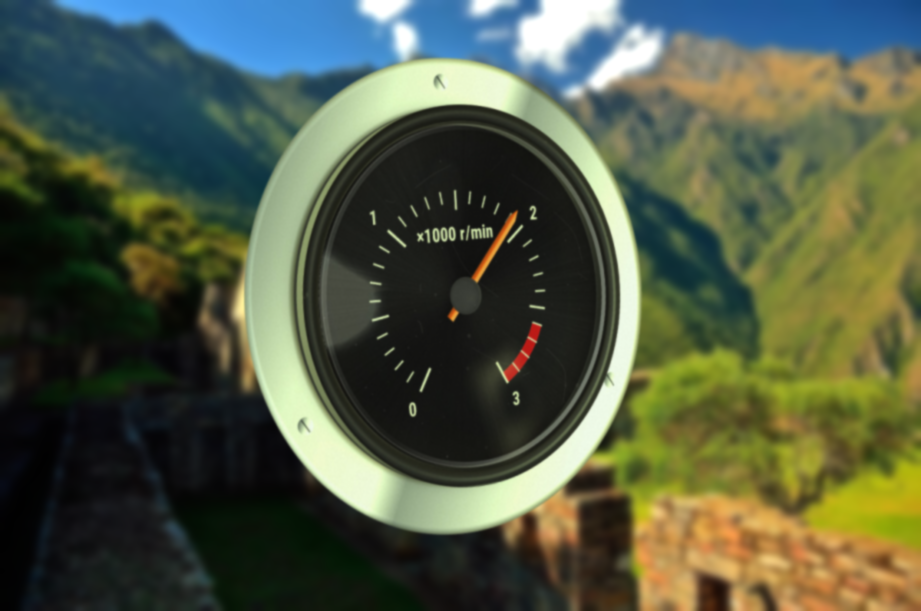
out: 1900 rpm
